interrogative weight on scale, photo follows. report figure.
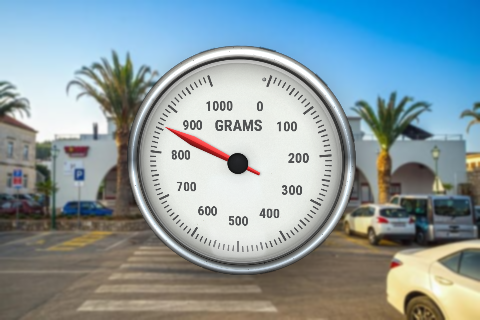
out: 860 g
